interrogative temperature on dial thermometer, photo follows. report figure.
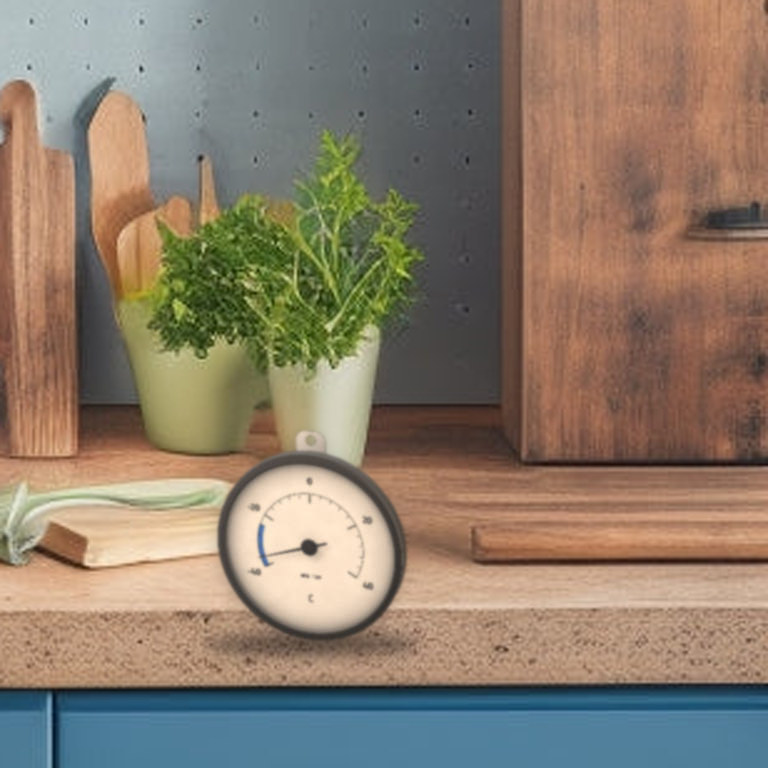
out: -36 °C
